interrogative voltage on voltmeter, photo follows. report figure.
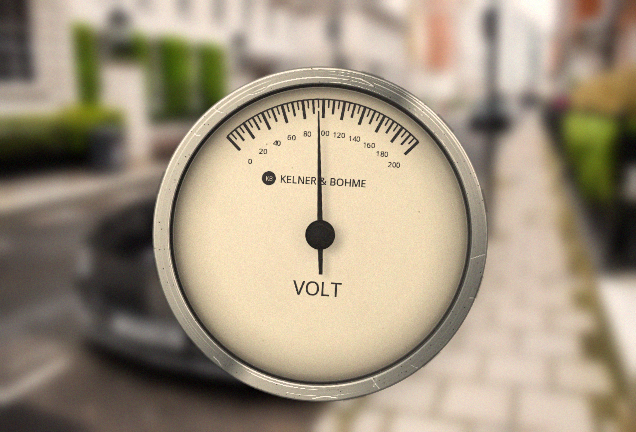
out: 95 V
